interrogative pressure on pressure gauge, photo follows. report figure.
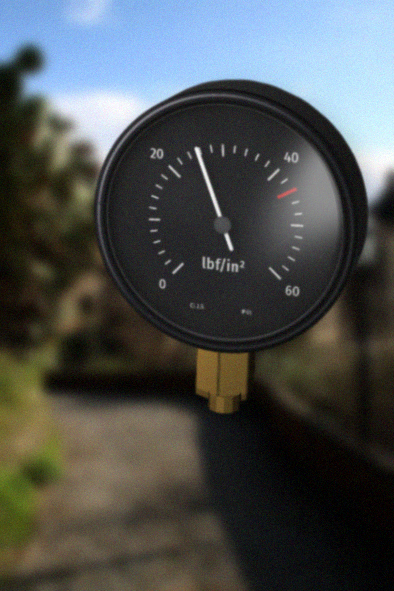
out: 26 psi
